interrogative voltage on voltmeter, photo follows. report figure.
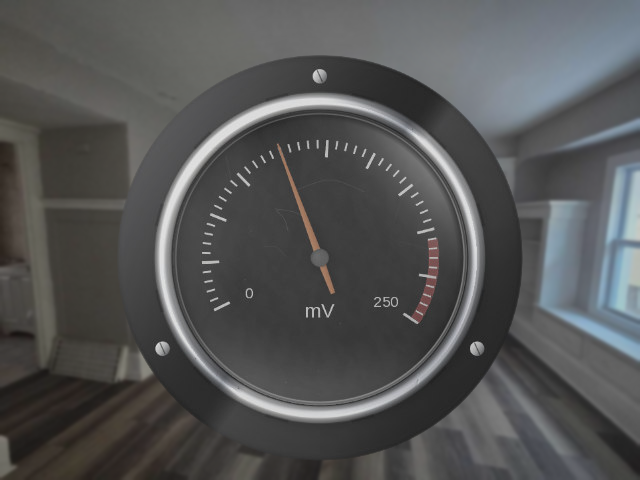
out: 100 mV
